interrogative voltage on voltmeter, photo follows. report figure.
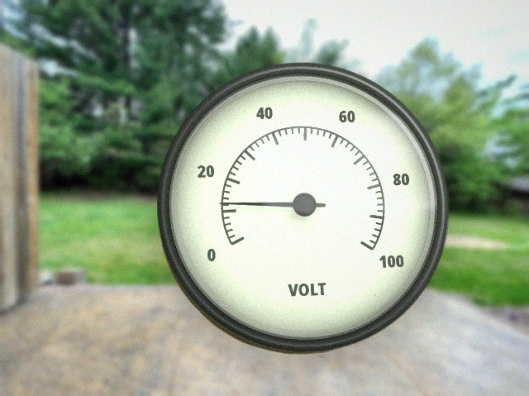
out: 12 V
